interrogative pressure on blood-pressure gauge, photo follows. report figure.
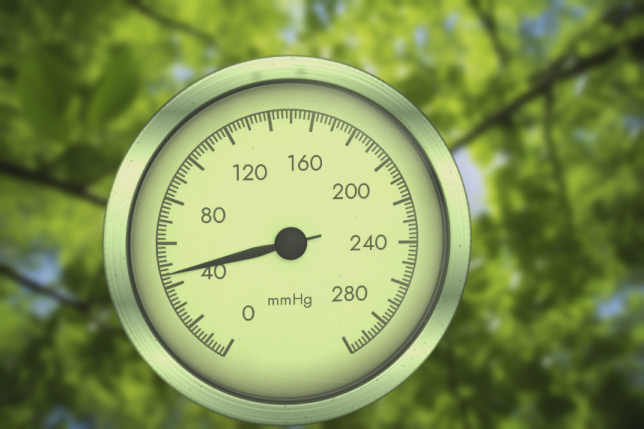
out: 46 mmHg
